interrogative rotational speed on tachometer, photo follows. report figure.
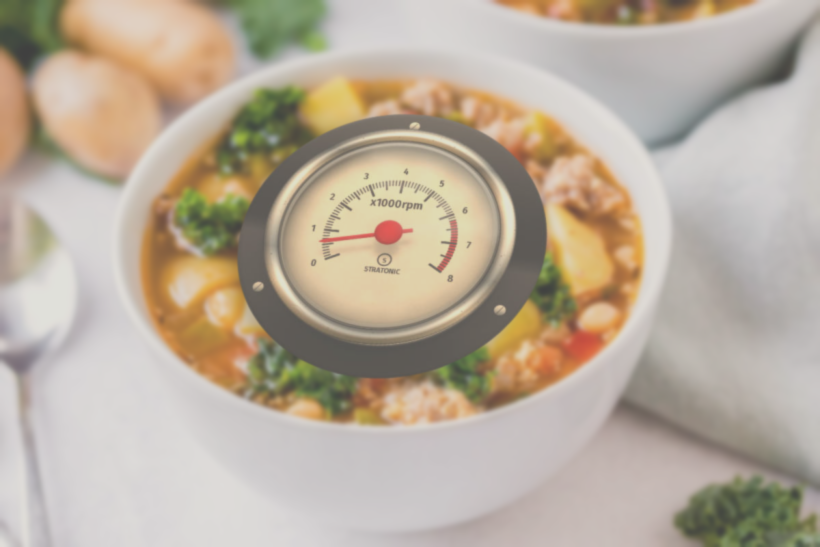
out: 500 rpm
